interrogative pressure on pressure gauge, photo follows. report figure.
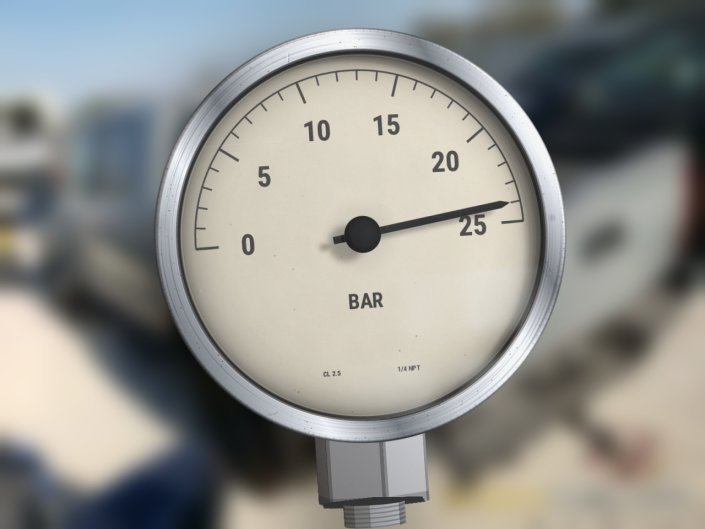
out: 24 bar
